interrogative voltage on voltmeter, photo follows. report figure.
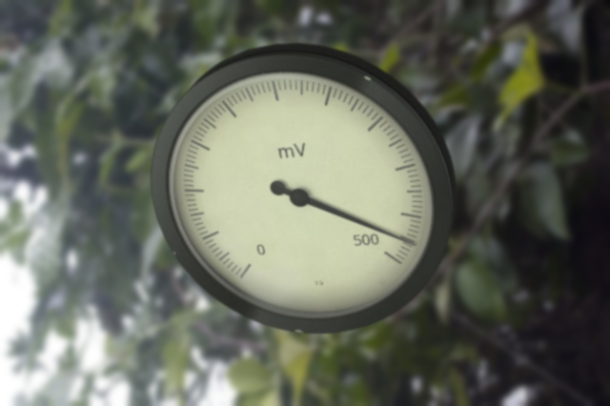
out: 475 mV
